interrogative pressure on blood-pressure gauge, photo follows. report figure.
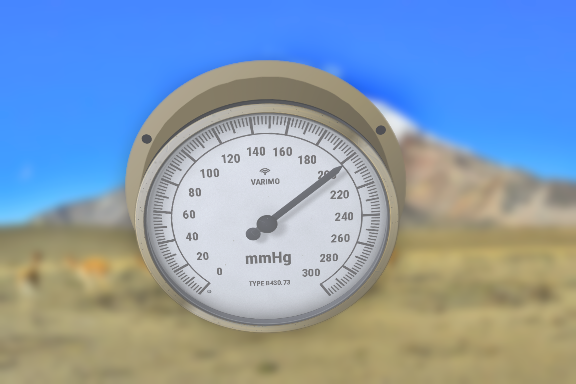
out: 200 mmHg
